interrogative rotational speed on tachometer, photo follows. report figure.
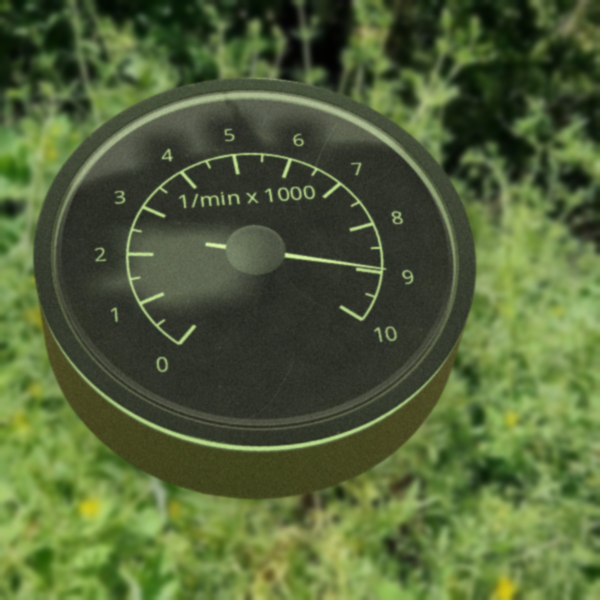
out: 9000 rpm
